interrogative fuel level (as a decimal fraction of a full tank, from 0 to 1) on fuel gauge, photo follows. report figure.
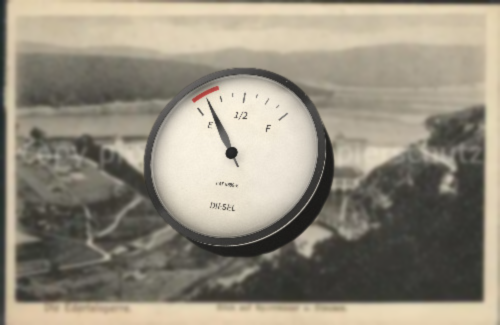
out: 0.125
